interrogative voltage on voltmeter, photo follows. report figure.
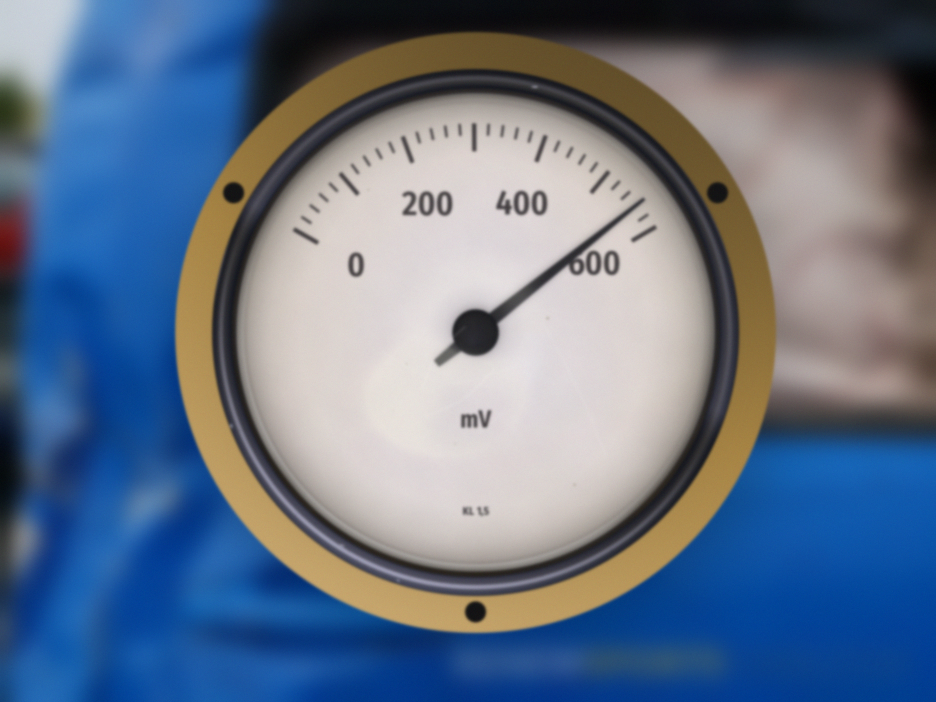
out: 560 mV
